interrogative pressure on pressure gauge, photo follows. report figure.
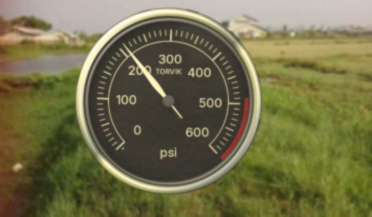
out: 210 psi
